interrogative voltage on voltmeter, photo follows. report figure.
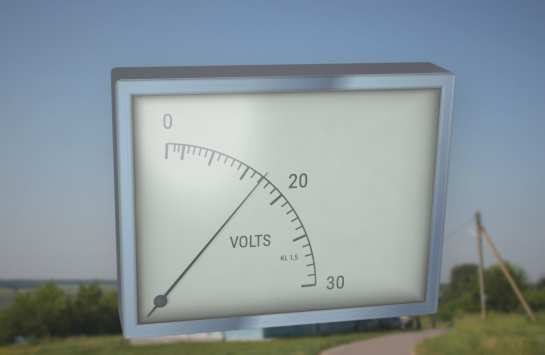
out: 17 V
